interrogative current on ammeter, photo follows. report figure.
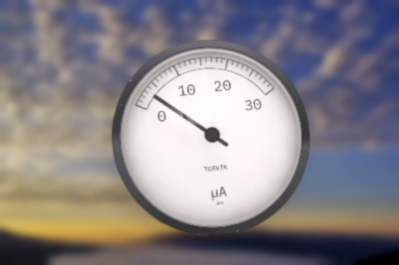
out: 3 µA
